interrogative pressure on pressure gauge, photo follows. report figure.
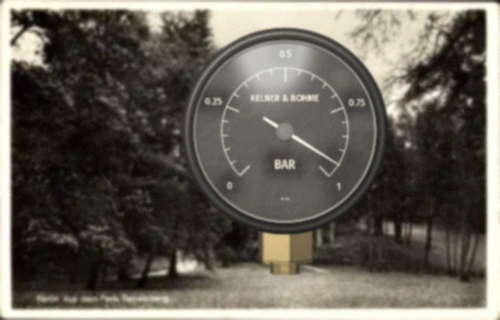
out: 0.95 bar
